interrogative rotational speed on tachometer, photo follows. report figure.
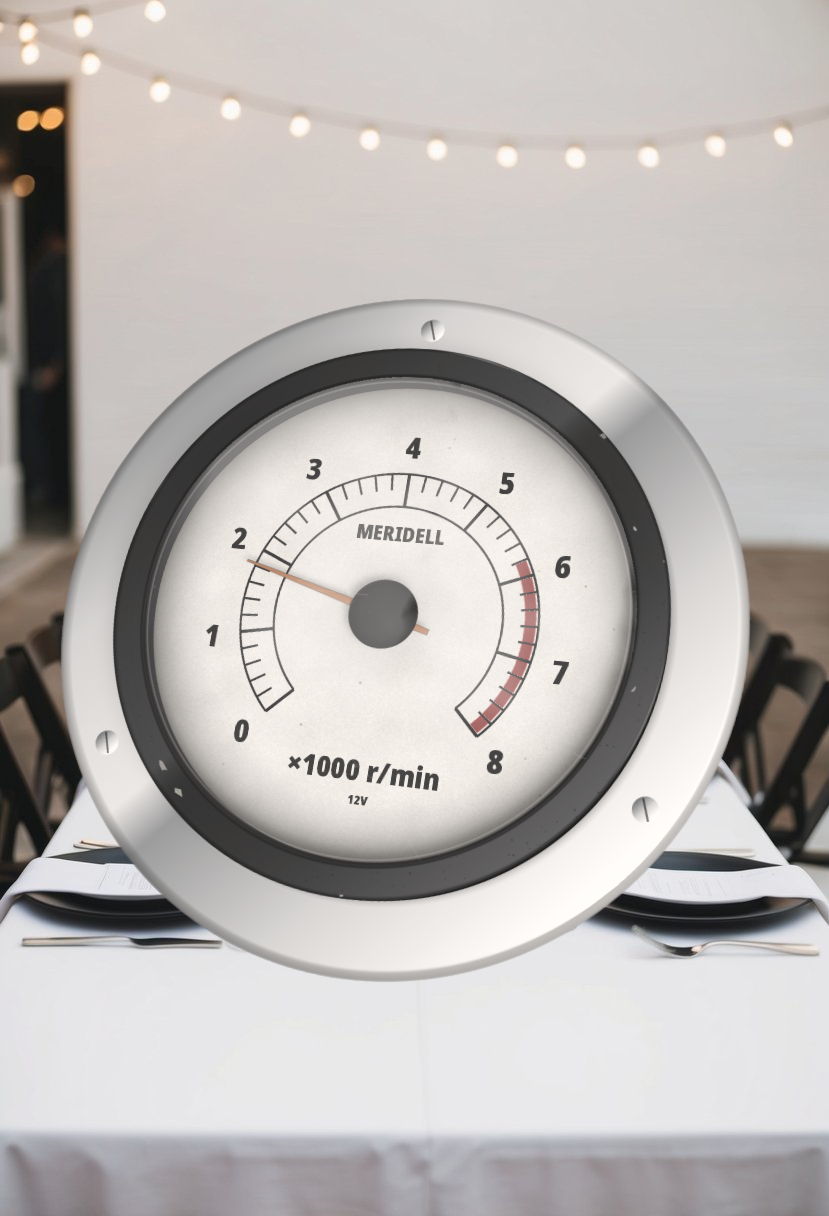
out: 1800 rpm
